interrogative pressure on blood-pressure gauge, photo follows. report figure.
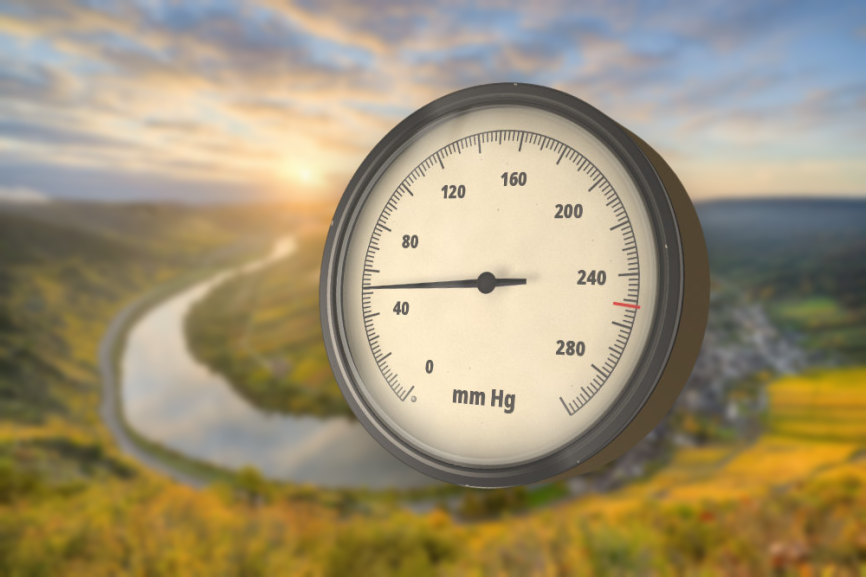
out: 52 mmHg
